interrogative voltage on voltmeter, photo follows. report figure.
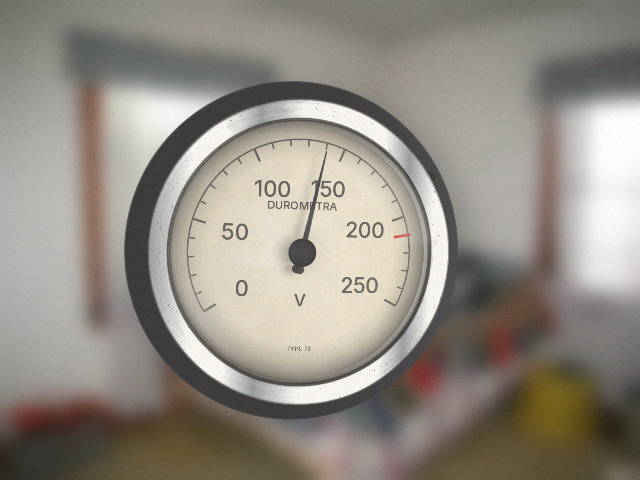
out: 140 V
